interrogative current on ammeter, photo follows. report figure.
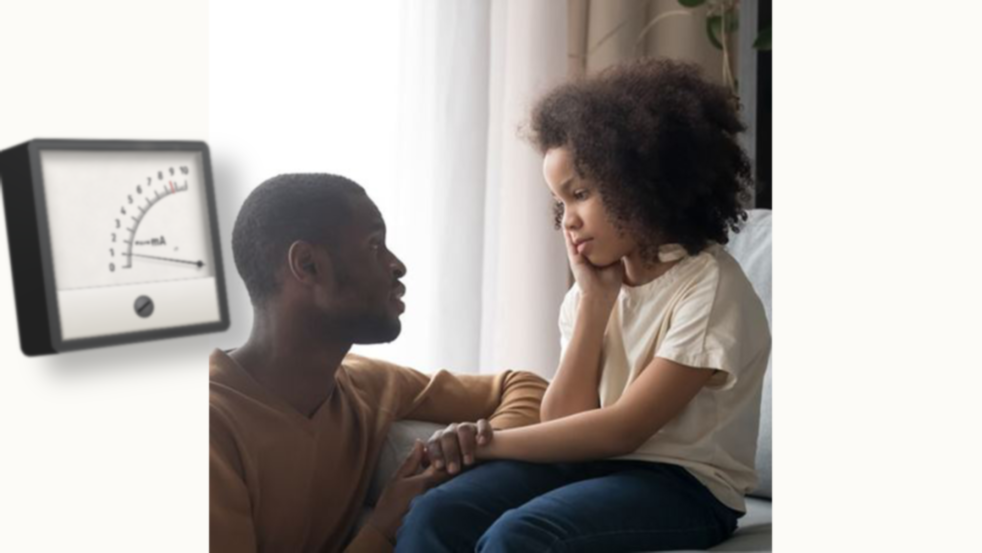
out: 1 mA
